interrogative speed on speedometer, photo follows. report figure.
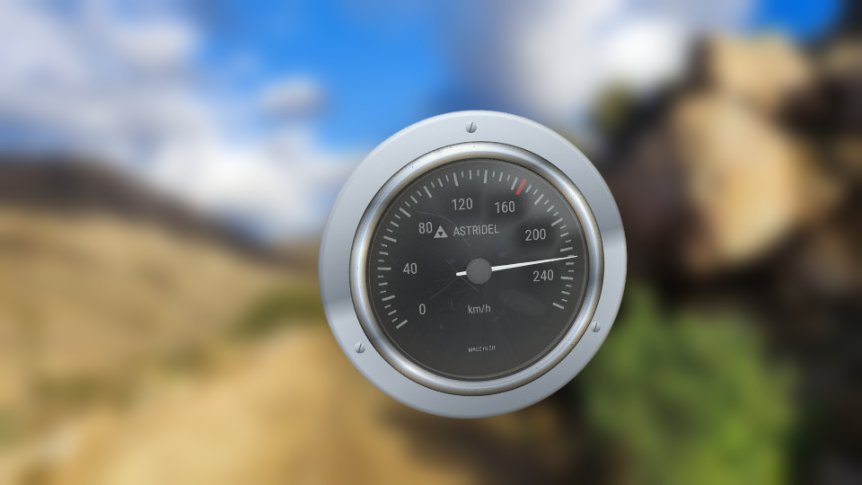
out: 225 km/h
